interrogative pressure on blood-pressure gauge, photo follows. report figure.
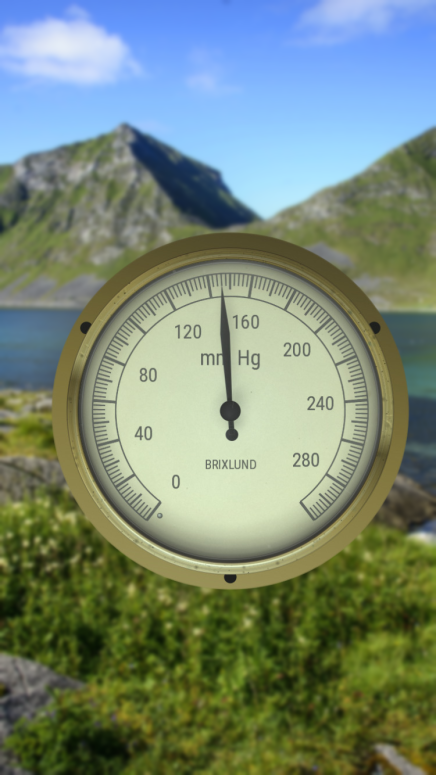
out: 146 mmHg
